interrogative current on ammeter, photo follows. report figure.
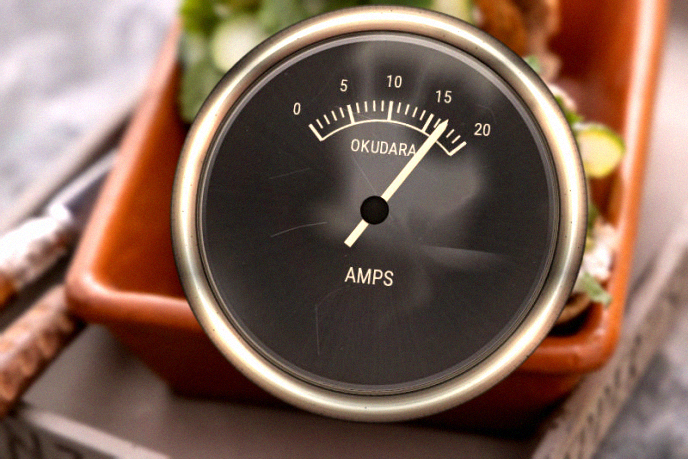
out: 17 A
